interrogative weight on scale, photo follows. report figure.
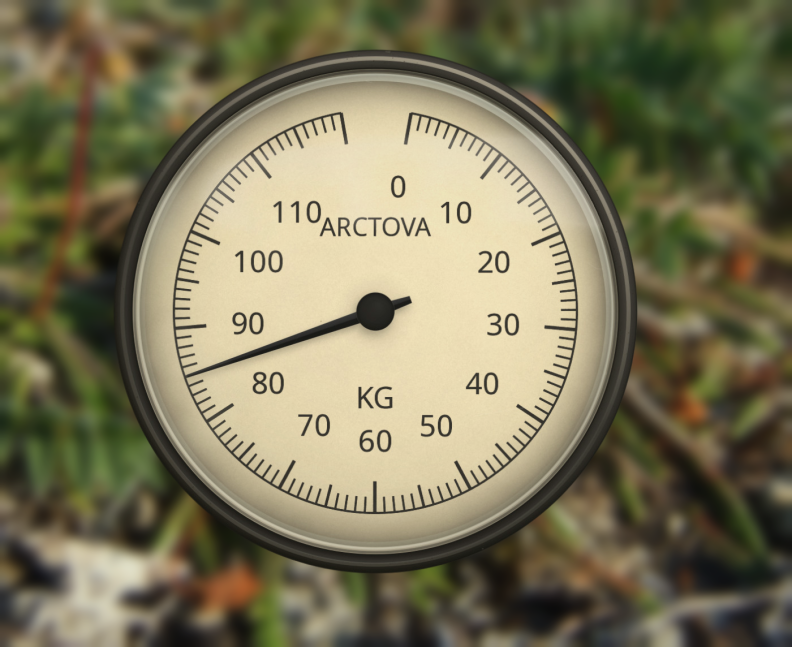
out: 85 kg
